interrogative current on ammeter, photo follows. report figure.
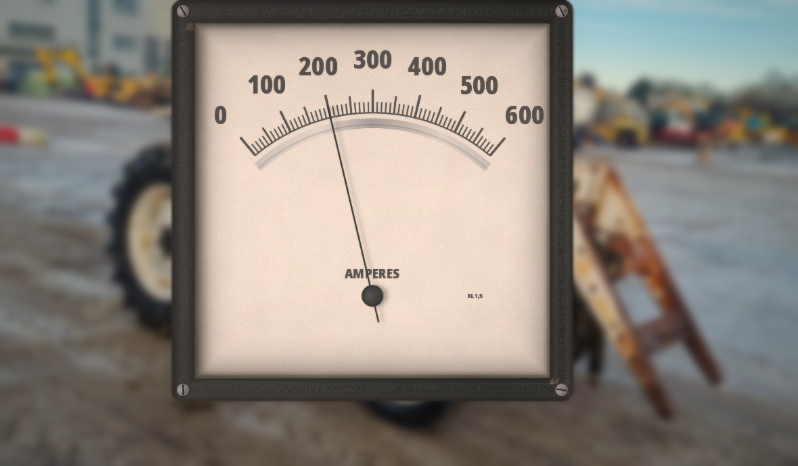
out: 200 A
